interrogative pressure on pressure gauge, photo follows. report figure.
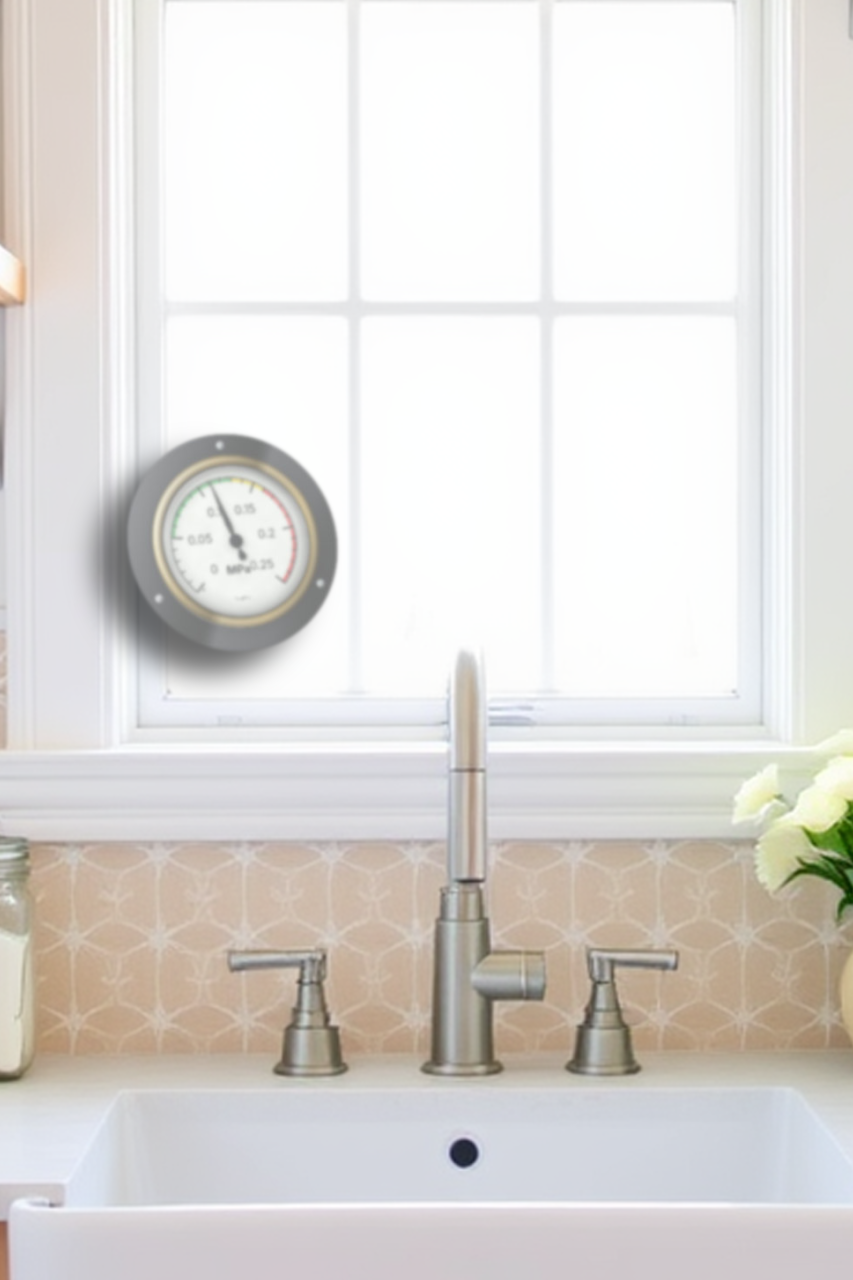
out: 0.11 MPa
